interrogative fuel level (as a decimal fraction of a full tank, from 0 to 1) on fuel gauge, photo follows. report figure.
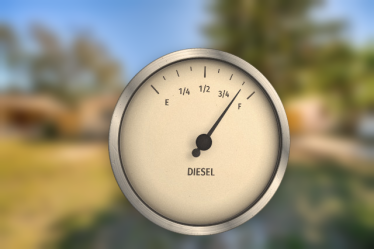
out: 0.875
